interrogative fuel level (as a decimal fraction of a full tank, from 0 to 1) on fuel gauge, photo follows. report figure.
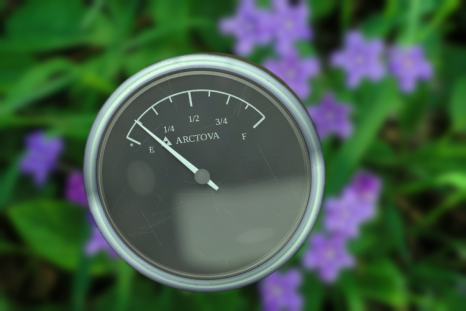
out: 0.125
